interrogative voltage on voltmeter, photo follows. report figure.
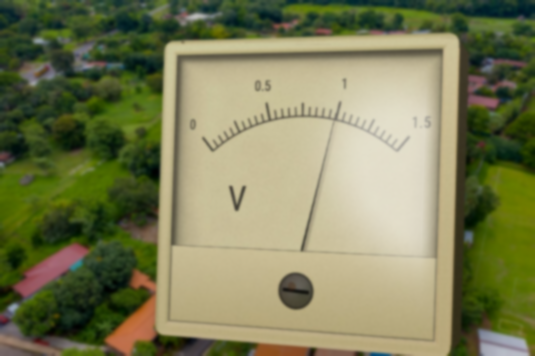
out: 1 V
